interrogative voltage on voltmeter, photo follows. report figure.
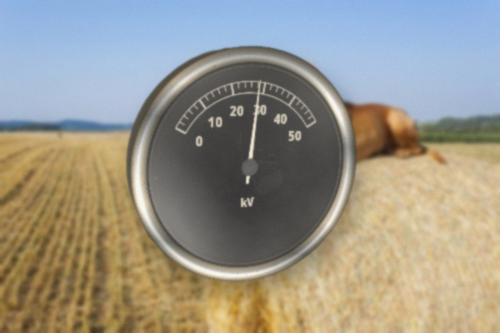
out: 28 kV
